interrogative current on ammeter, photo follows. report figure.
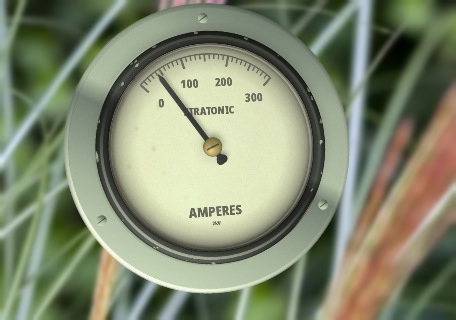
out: 40 A
